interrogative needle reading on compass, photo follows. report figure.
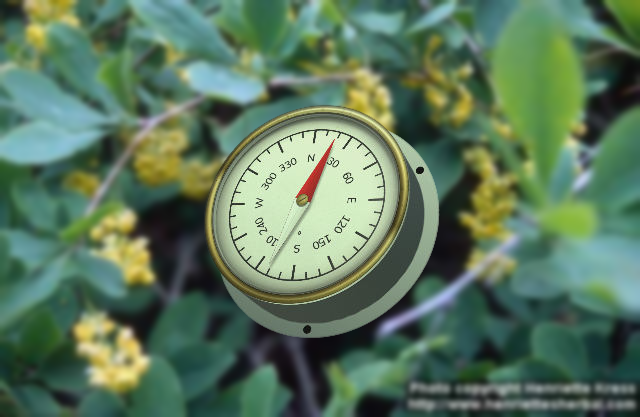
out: 20 °
